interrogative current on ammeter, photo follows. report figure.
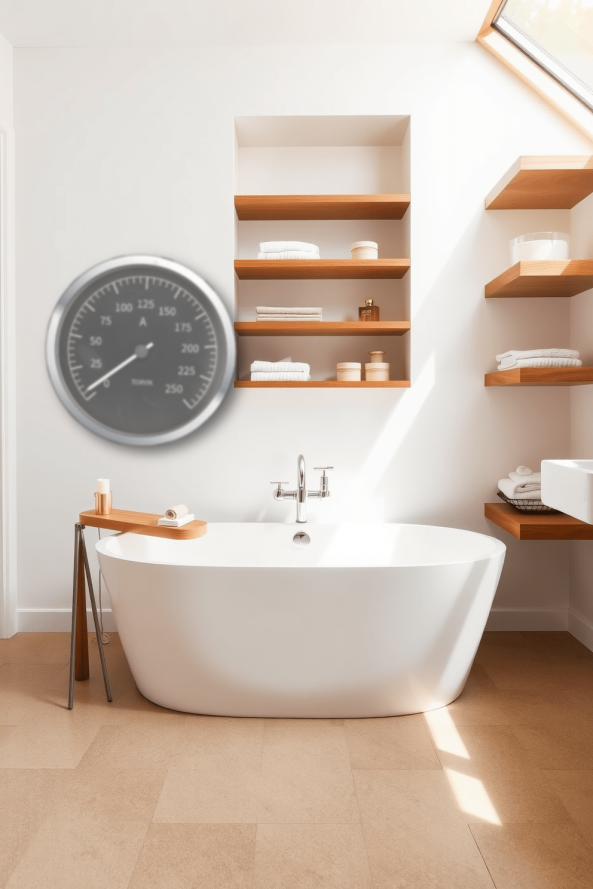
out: 5 A
